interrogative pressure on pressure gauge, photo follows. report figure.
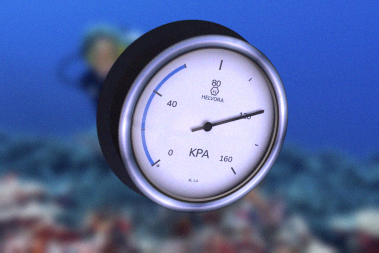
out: 120 kPa
